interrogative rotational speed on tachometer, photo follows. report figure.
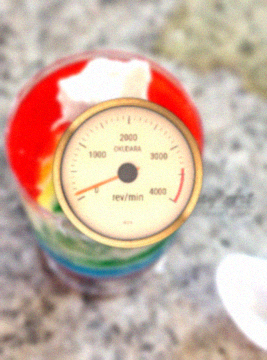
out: 100 rpm
